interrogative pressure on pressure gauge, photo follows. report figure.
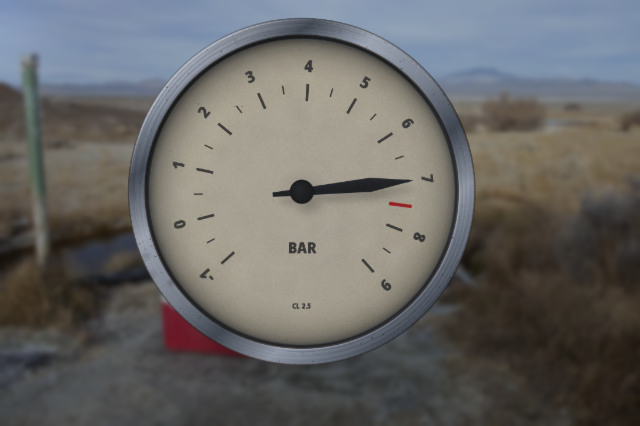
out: 7 bar
